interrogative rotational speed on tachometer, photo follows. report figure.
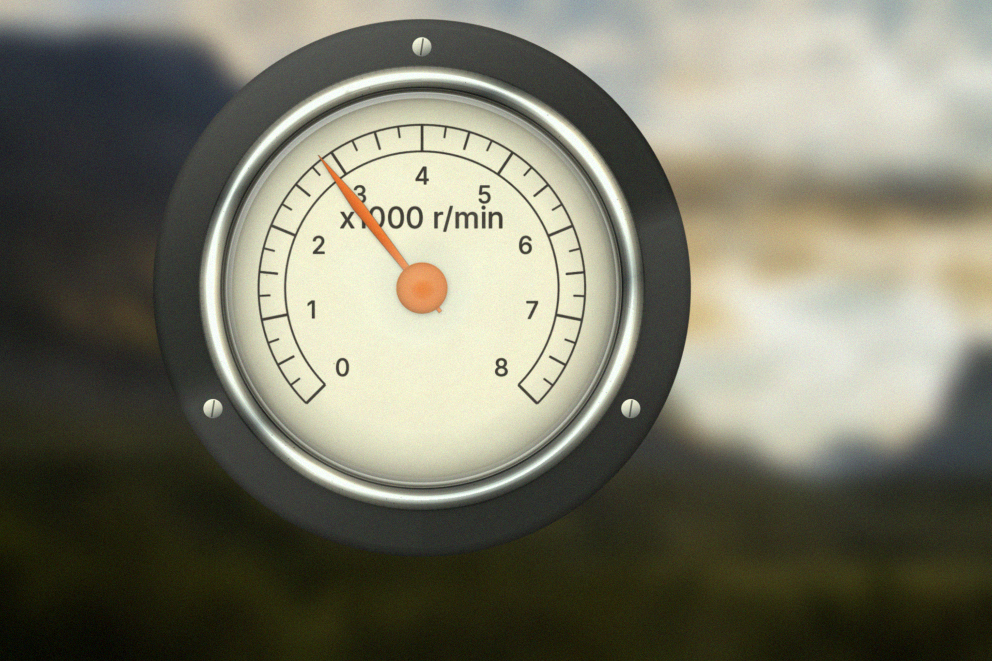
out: 2875 rpm
